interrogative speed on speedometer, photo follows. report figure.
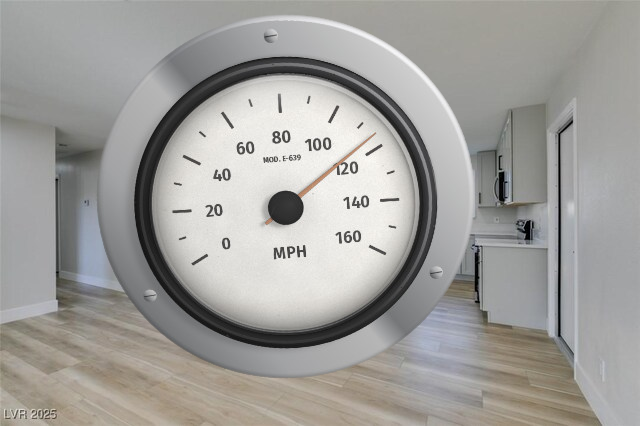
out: 115 mph
